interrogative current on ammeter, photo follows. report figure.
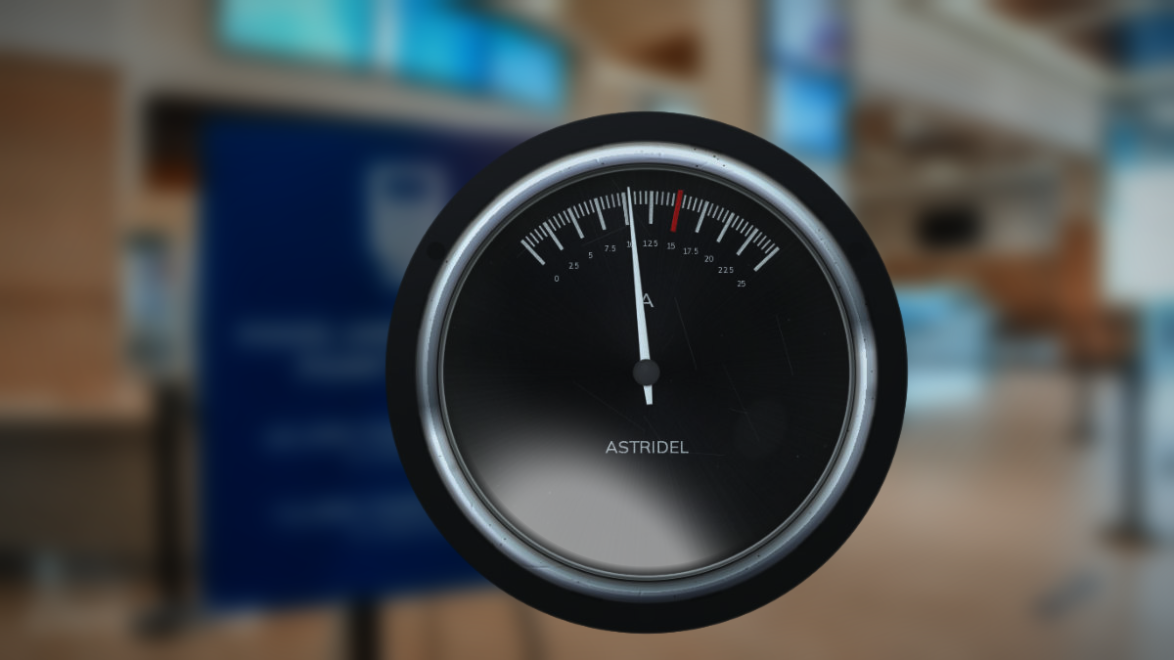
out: 10.5 A
